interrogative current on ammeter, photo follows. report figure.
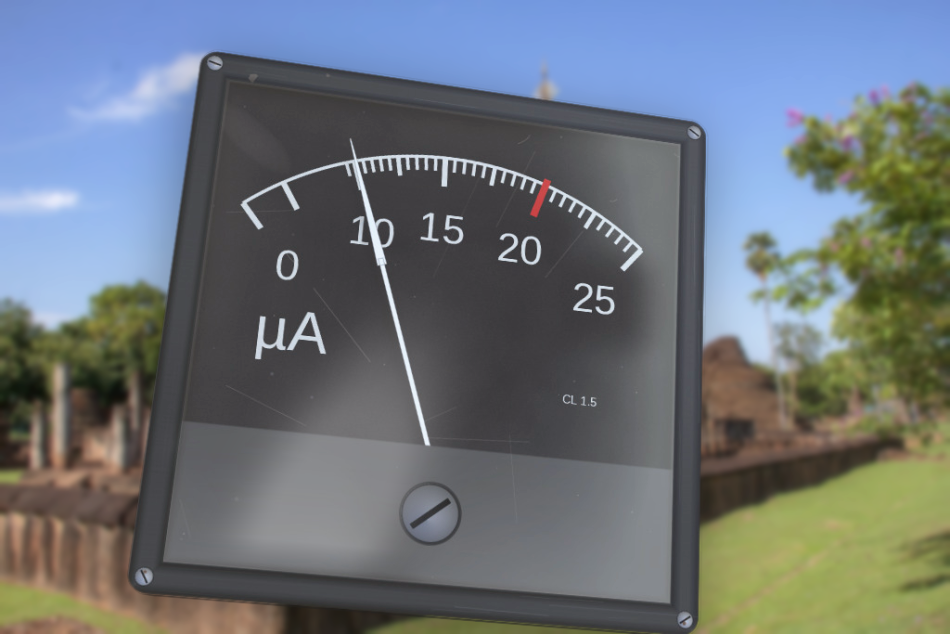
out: 10 µA
